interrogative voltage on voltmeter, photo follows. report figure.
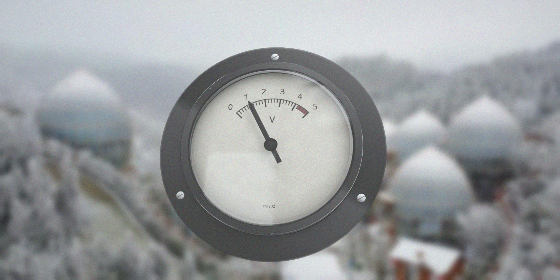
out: 1 V
